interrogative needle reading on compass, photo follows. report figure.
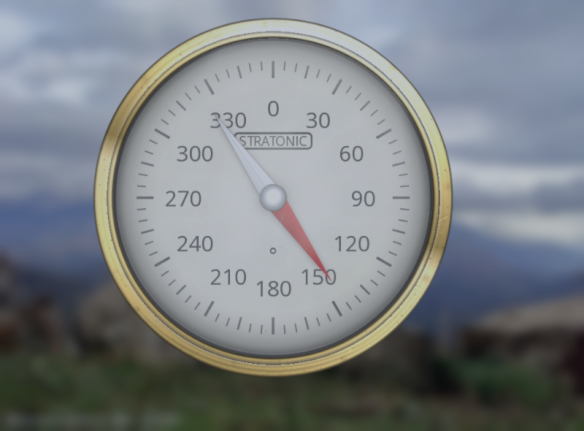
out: 145 °
